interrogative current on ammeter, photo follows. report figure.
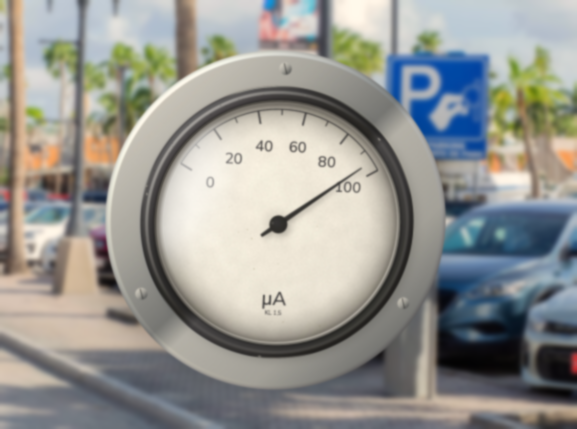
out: 95 µA
